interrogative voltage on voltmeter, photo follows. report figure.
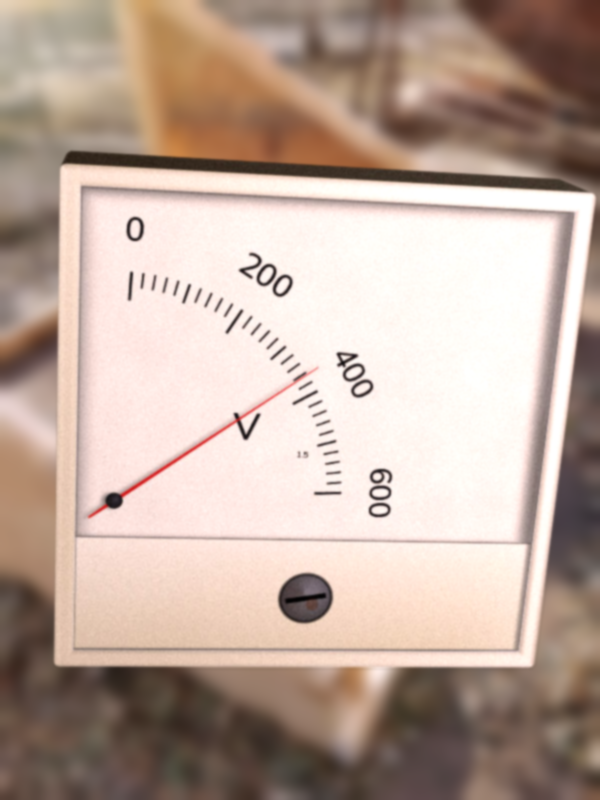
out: 360 V
